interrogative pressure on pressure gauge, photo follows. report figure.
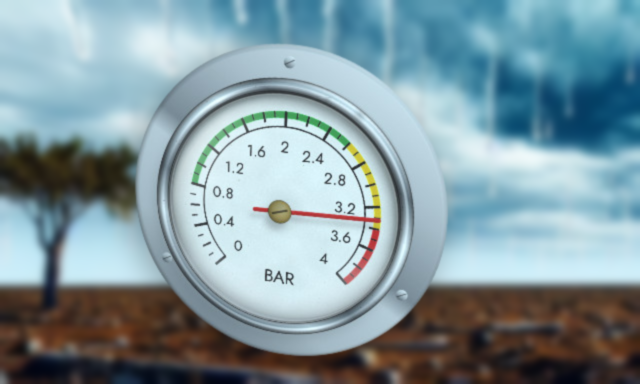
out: 3.3 bar
